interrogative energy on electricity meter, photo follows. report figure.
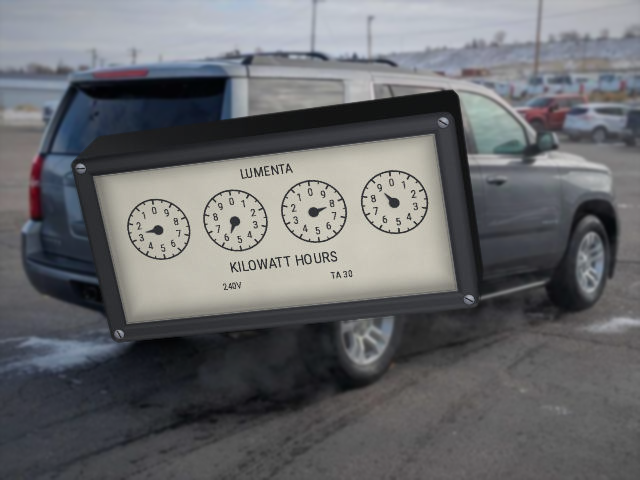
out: 2579 kWh
